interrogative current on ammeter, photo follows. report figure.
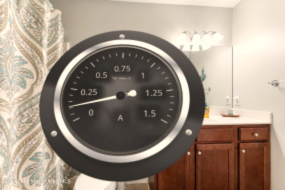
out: 0.1 A
